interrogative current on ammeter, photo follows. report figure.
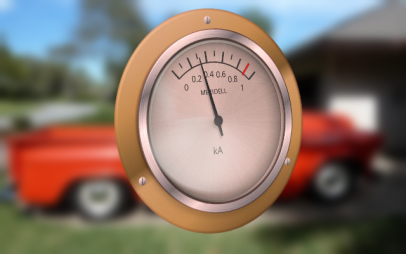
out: 0.3 kA
